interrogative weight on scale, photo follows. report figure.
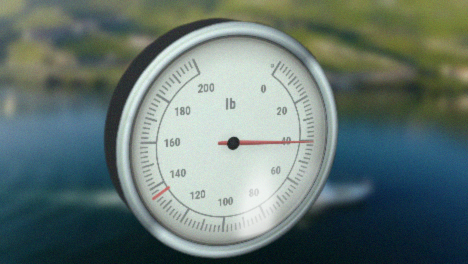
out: 40 lb
